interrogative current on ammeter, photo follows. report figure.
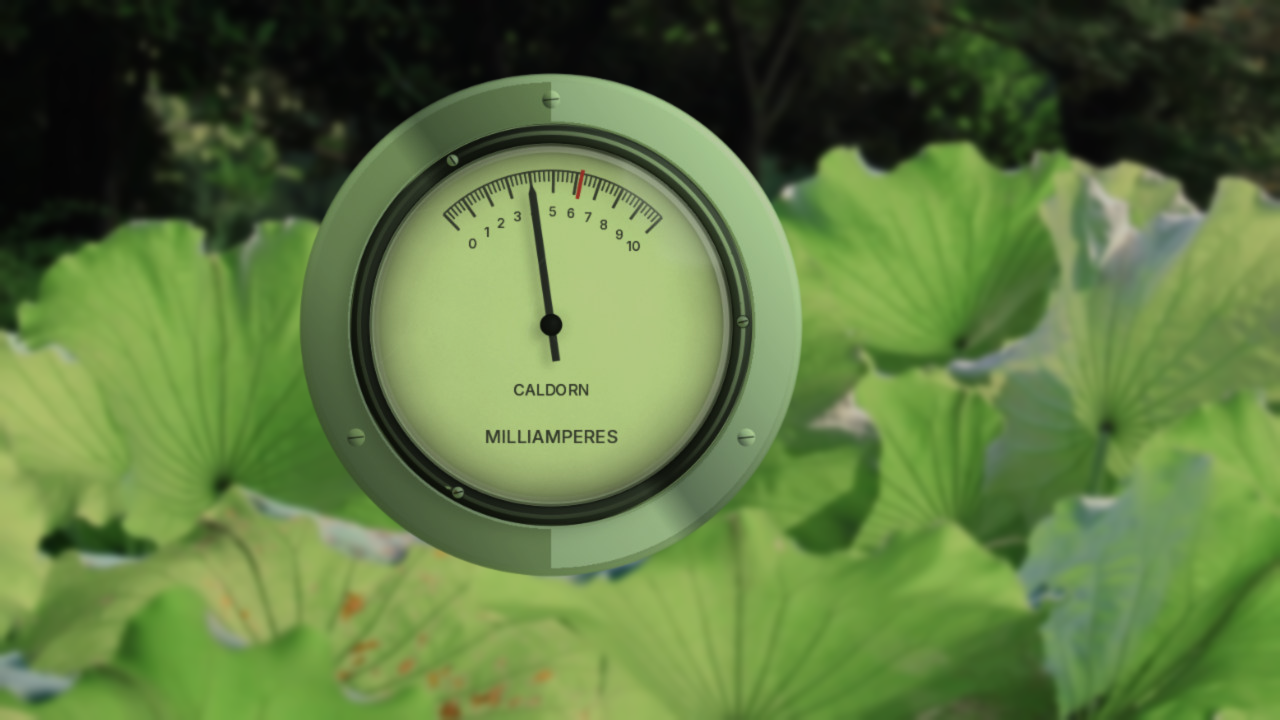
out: 4 mA
